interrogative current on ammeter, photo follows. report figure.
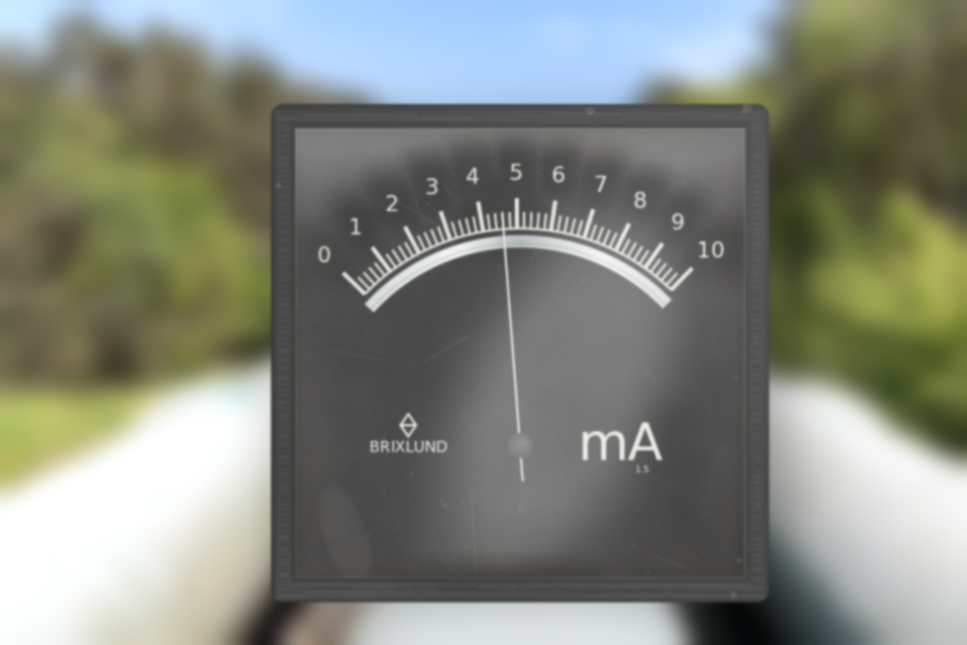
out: 4.6 mA
